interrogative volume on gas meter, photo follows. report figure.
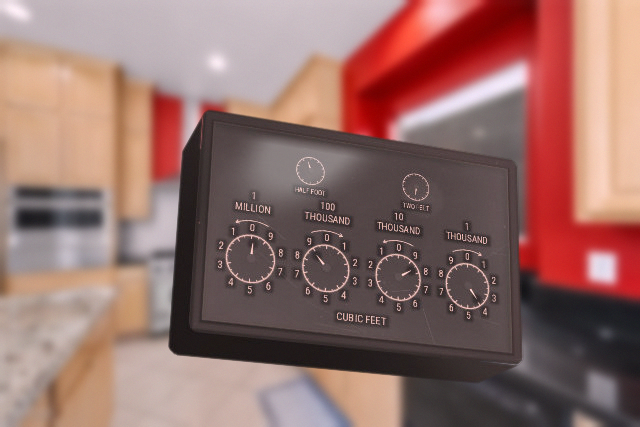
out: 988400 ft³
